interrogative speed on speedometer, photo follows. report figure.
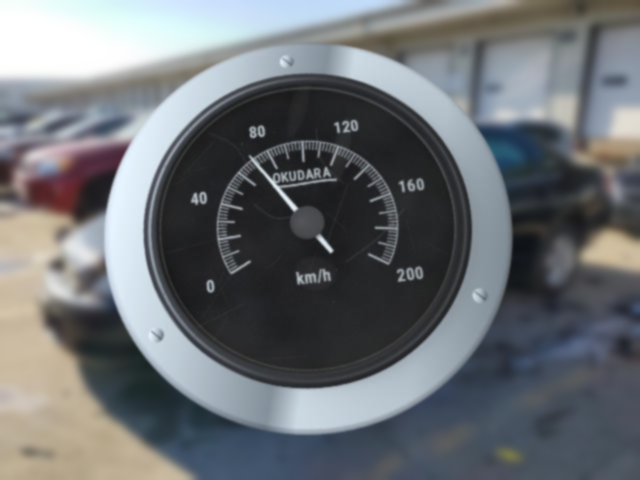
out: 70 km/h
